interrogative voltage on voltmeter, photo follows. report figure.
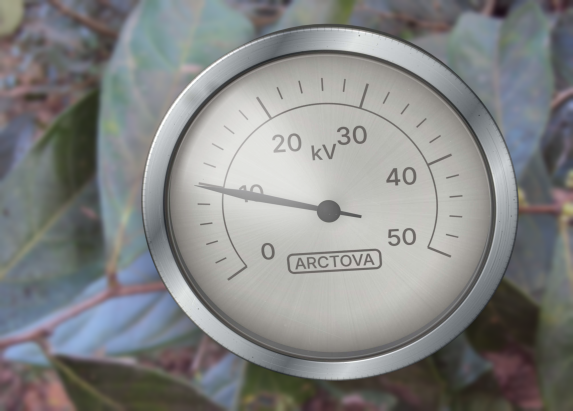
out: 10 kV
